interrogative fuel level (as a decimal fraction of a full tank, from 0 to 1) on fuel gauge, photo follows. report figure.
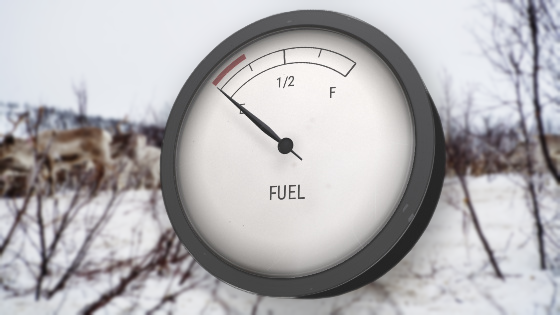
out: 0
